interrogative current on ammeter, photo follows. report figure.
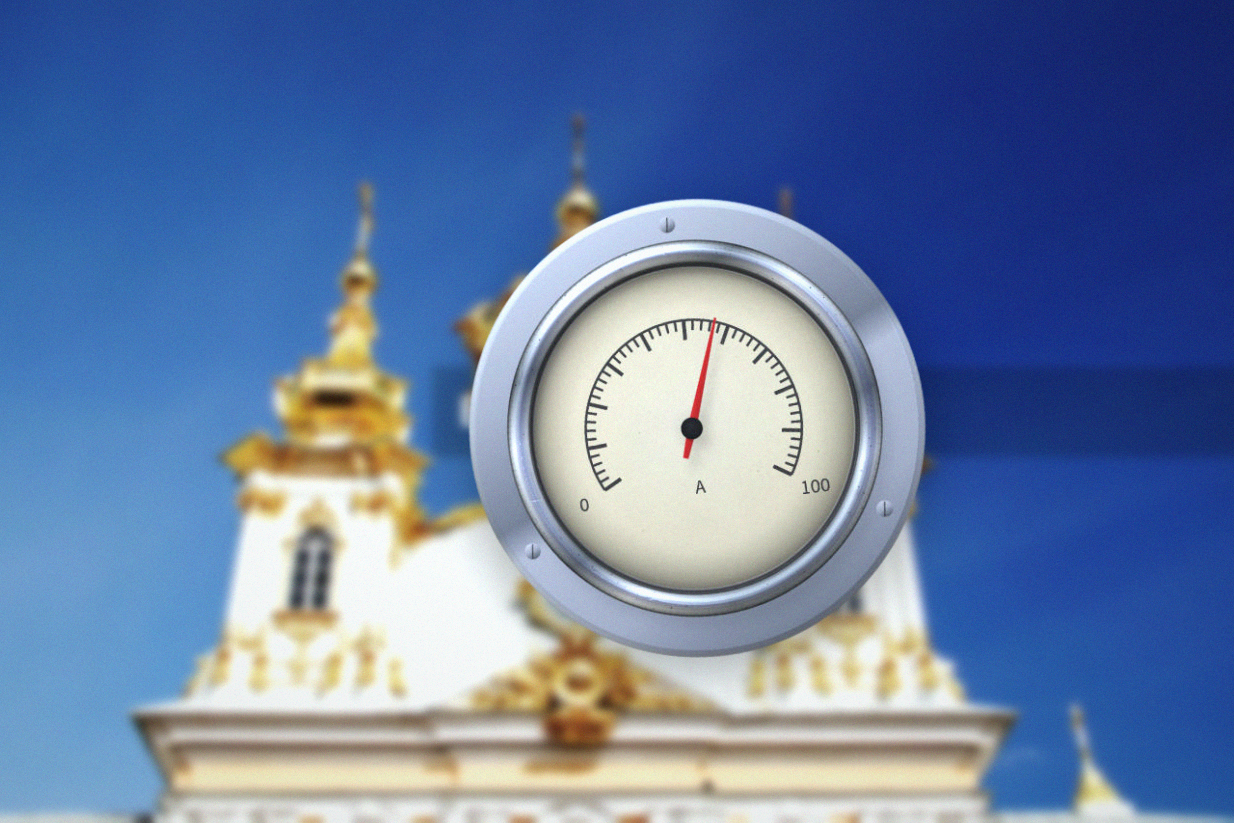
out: 57 A
